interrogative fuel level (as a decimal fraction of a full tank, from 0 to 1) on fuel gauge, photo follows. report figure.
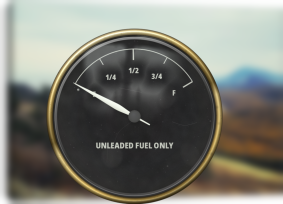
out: 0
